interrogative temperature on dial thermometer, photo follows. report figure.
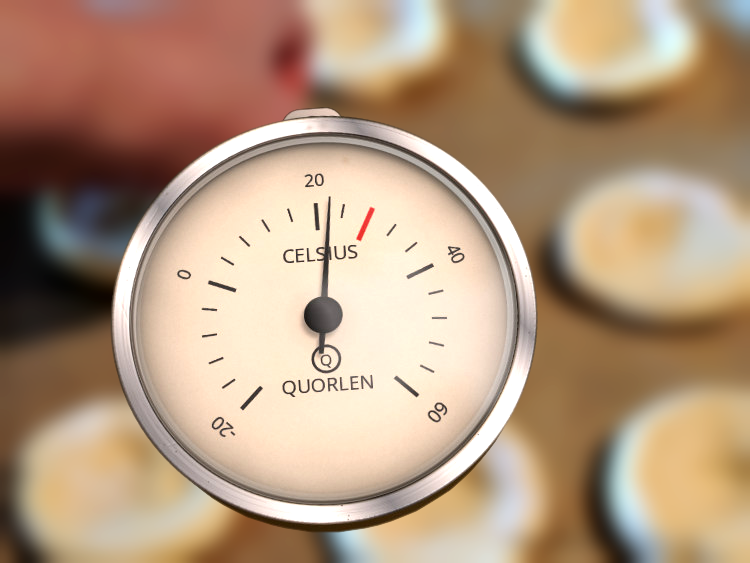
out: 22 °C
